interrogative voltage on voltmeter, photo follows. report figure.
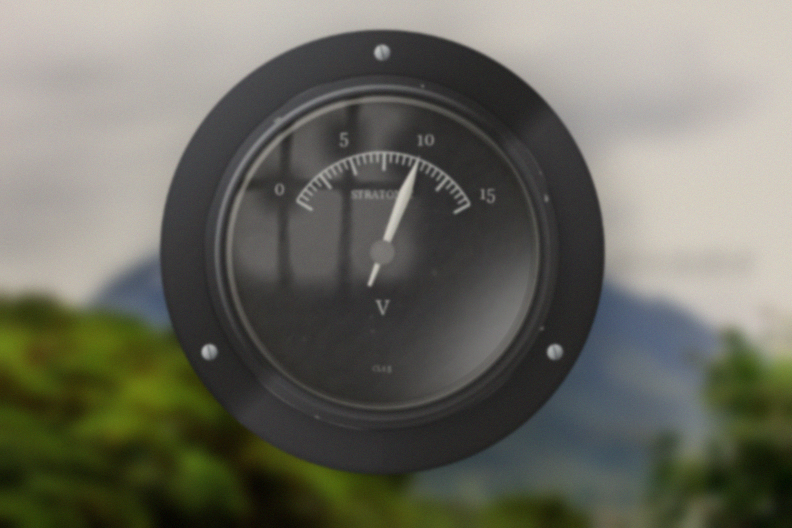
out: 10 V
